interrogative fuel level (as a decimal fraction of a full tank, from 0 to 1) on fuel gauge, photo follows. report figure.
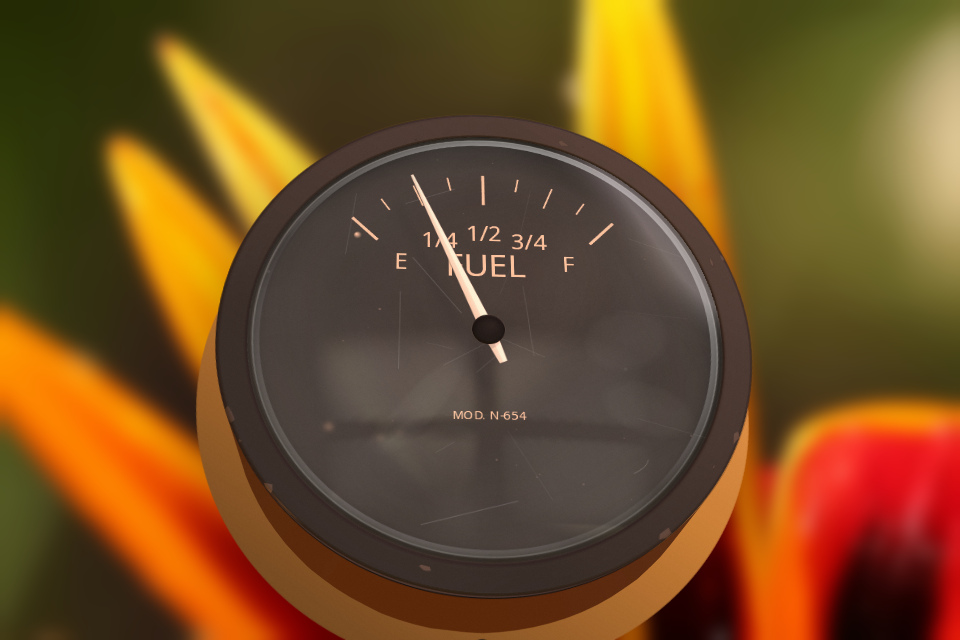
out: 0.25
